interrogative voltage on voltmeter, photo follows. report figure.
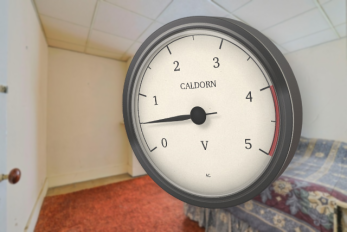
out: 0.5 V
